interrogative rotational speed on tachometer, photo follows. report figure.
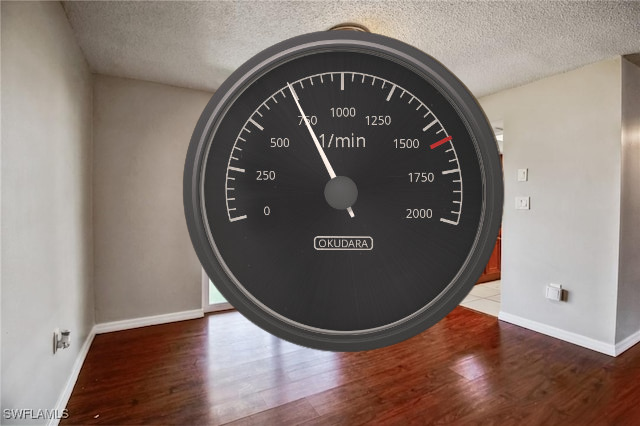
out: 750 rpm
